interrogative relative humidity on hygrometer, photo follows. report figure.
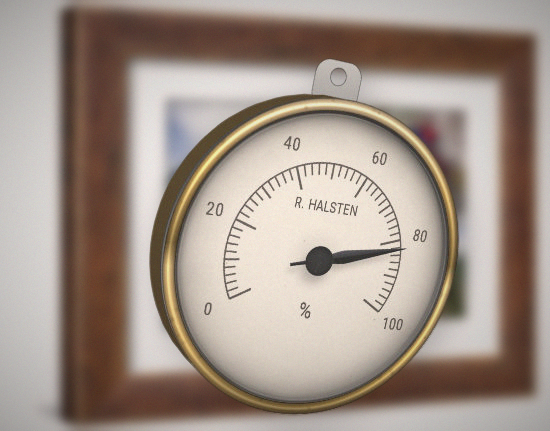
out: 82 %
